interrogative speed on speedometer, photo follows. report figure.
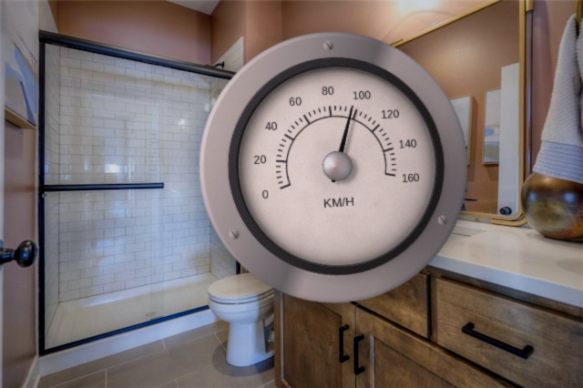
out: 96 km/h
